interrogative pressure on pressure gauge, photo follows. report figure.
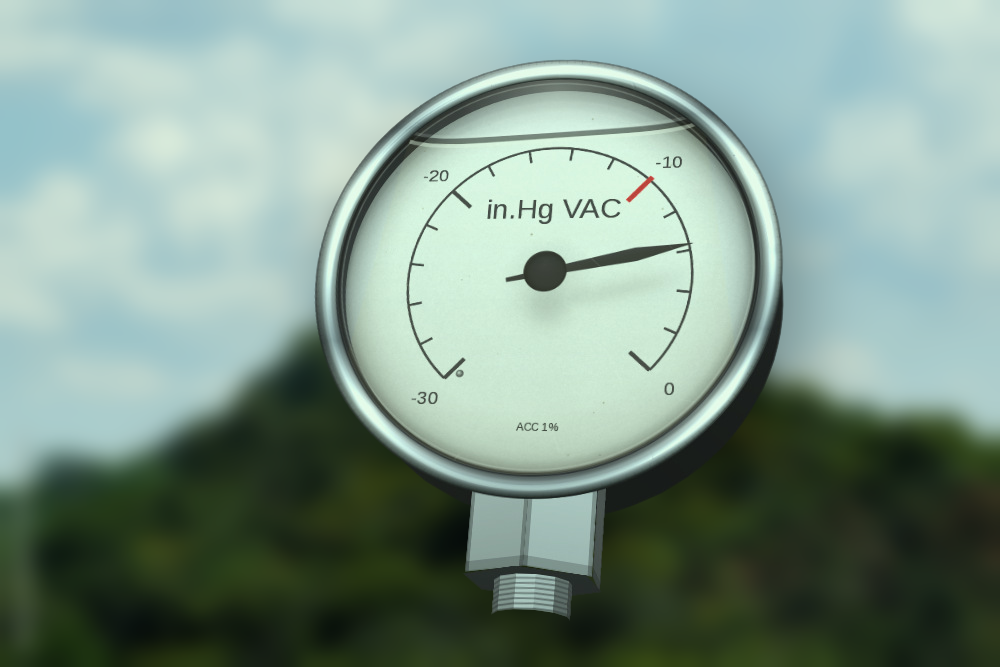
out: -6 inHg
